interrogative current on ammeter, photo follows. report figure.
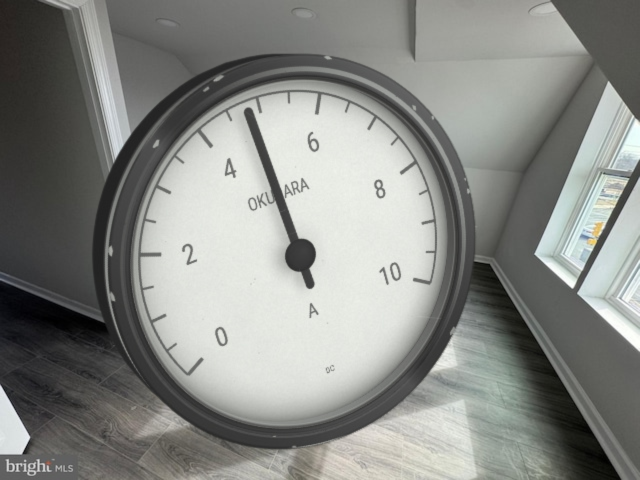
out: 4.75 A
